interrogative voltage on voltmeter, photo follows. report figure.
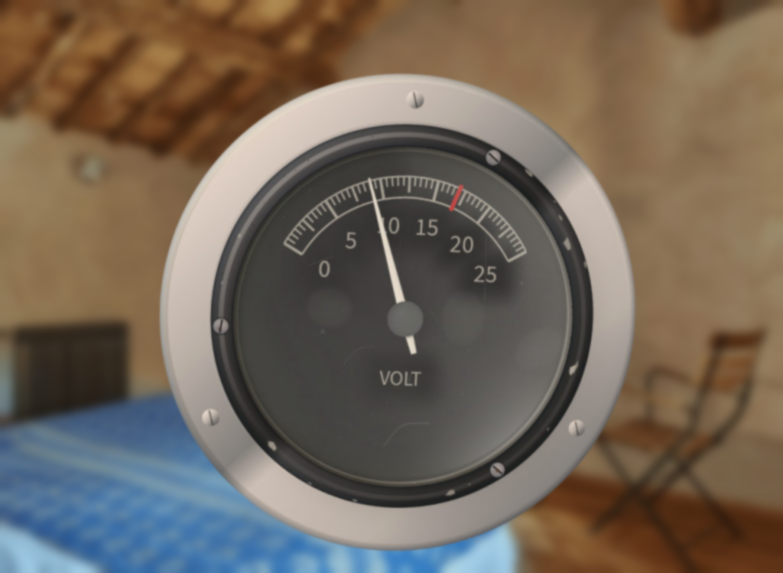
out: 9 V
